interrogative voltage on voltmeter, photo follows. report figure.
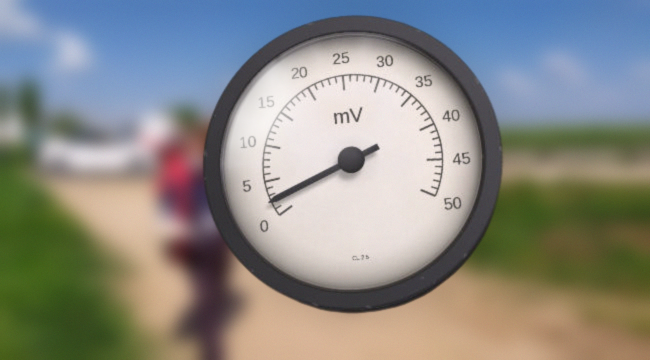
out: 2 mV
